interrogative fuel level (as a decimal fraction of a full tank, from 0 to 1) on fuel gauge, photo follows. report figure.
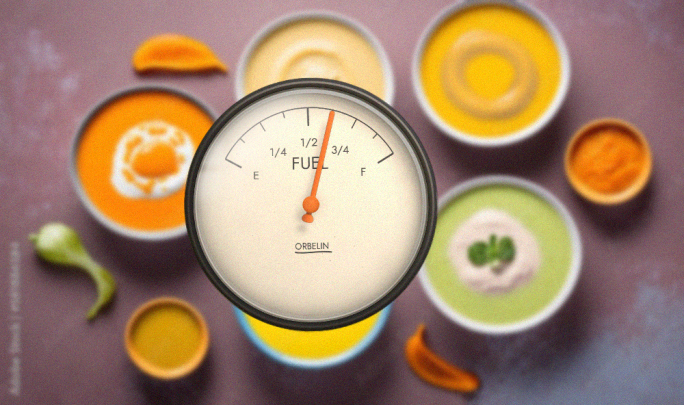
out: 0.625
